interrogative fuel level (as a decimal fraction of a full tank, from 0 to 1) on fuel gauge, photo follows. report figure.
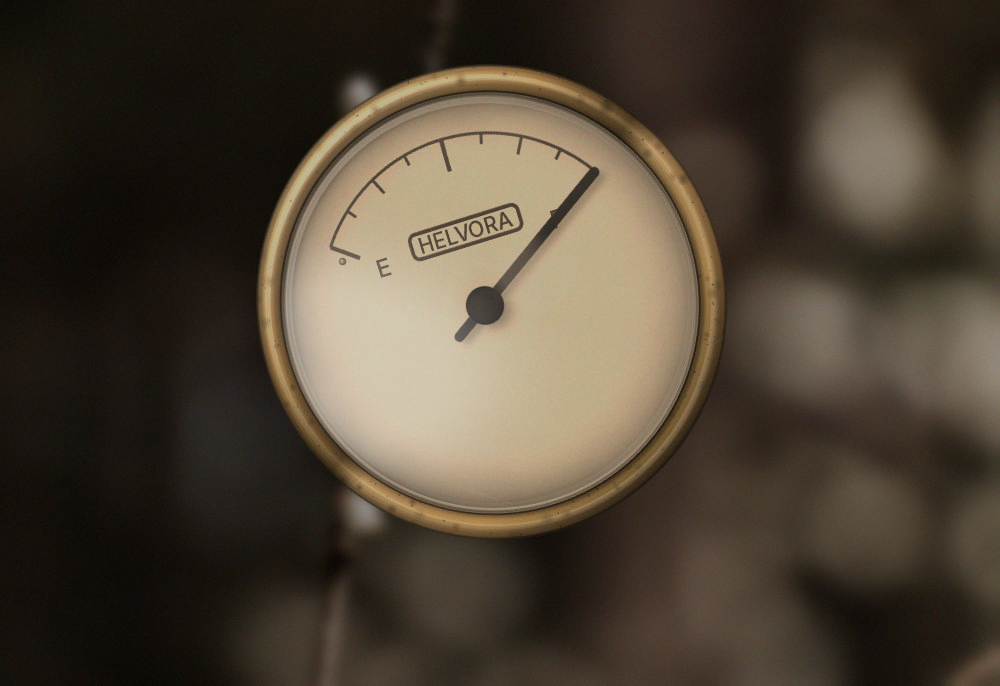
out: 1
